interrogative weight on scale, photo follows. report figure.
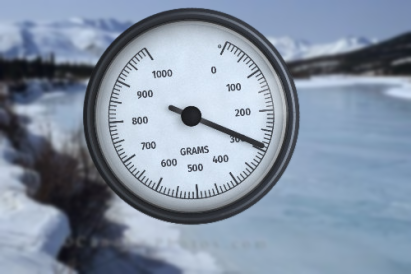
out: 290 g
